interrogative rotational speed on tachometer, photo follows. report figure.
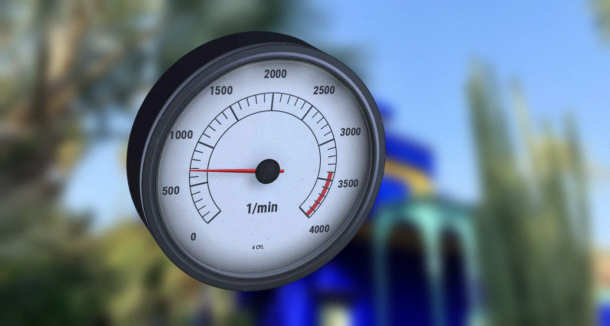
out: 700 rpm
